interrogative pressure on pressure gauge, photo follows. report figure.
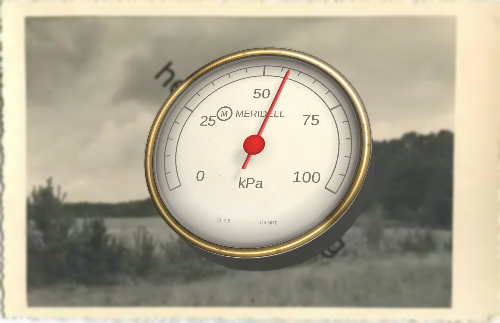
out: 57.5 kPa
